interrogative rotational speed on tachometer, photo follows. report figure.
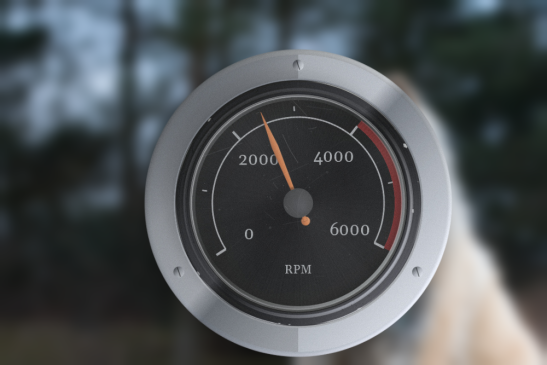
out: 2500 rpm
